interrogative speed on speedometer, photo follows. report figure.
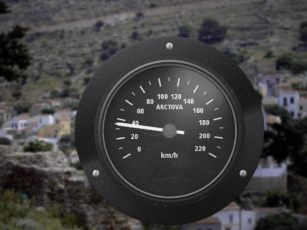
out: 35 km/h
